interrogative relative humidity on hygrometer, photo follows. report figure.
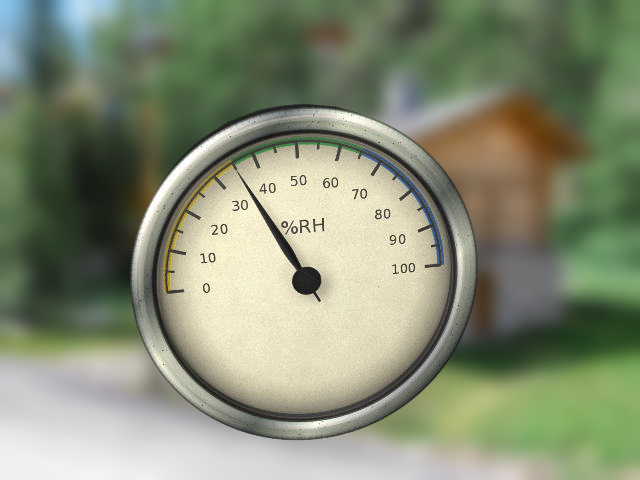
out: 35 %
